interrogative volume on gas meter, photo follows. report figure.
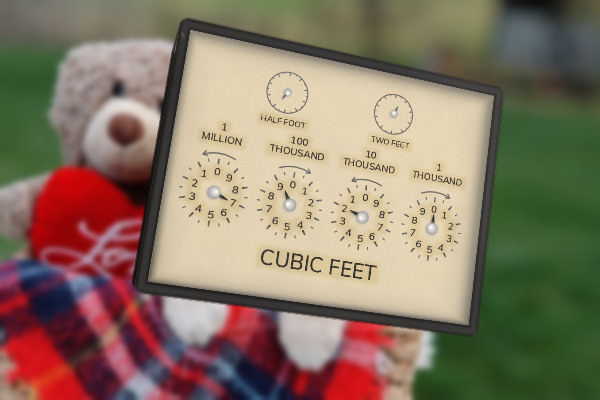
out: 692000 ft³
